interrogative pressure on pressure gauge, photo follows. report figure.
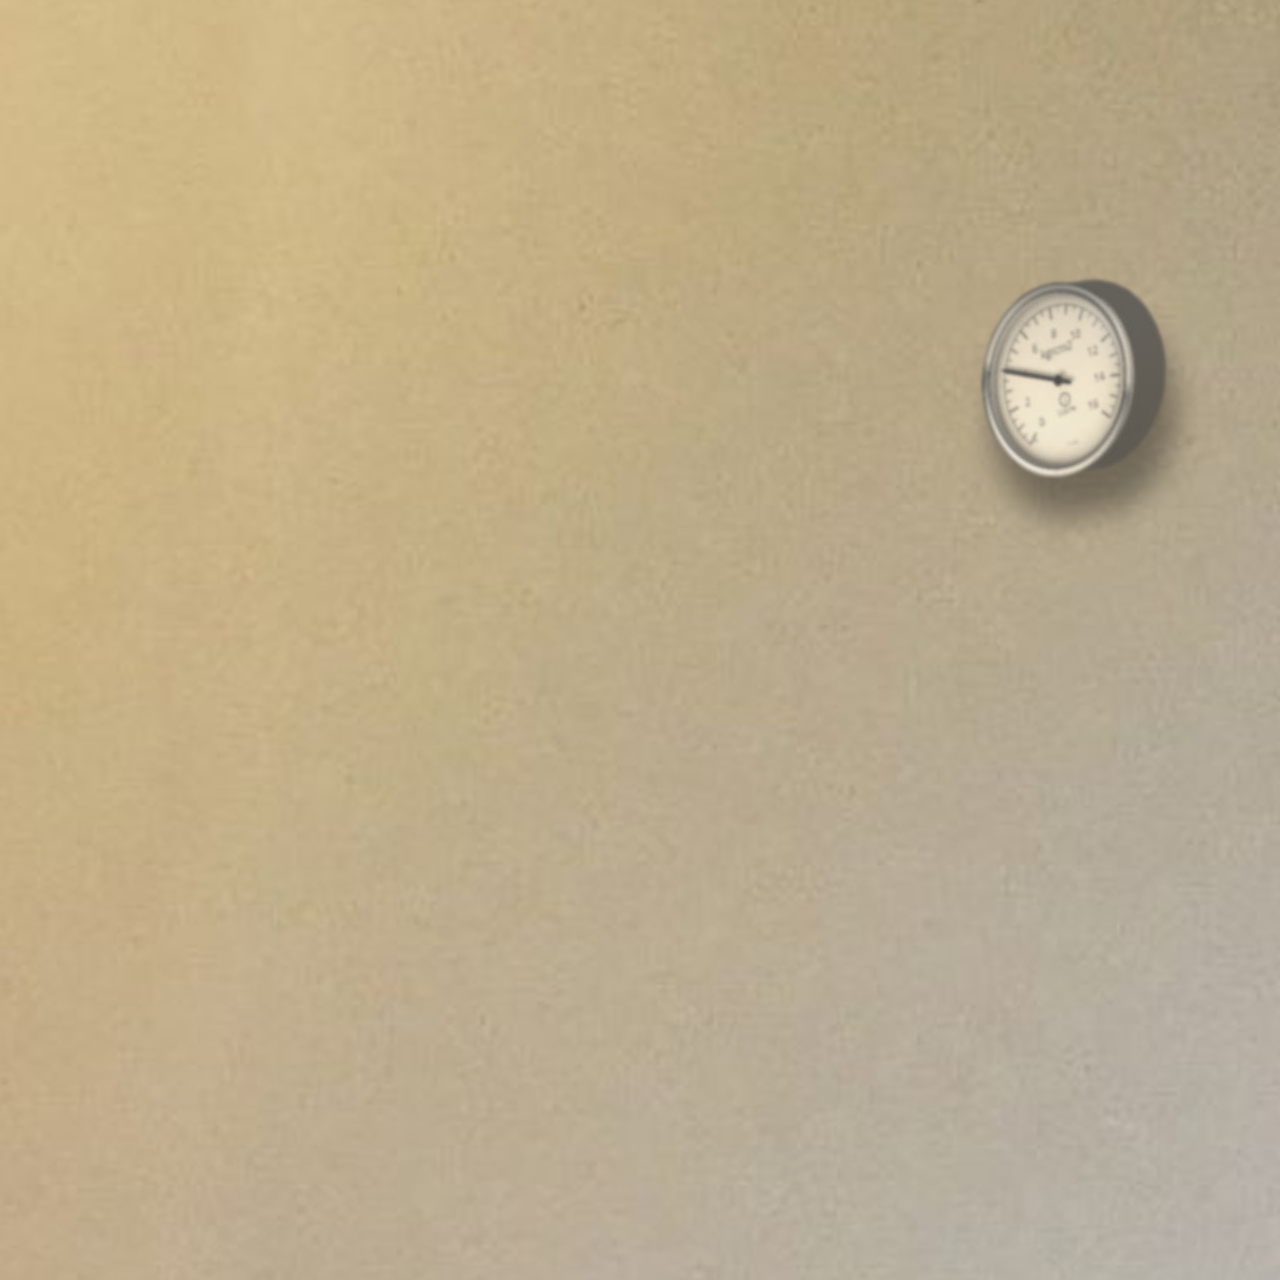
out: 4 kg/cm²
